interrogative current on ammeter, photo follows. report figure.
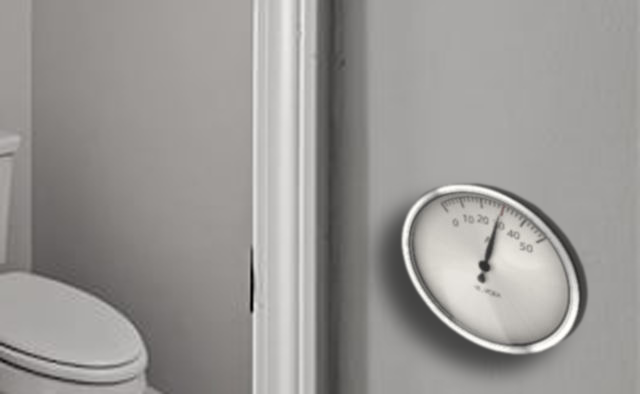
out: 30 A
